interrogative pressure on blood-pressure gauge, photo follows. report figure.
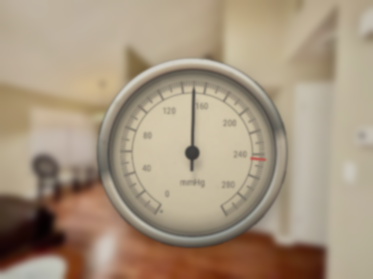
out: 150 mmHg
